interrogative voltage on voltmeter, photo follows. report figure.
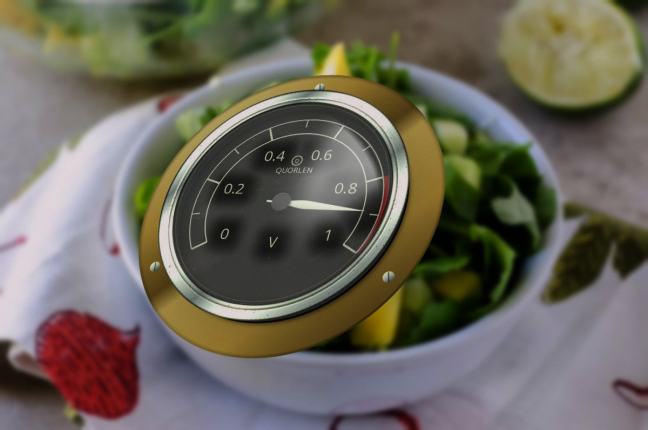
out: 0.9 V
